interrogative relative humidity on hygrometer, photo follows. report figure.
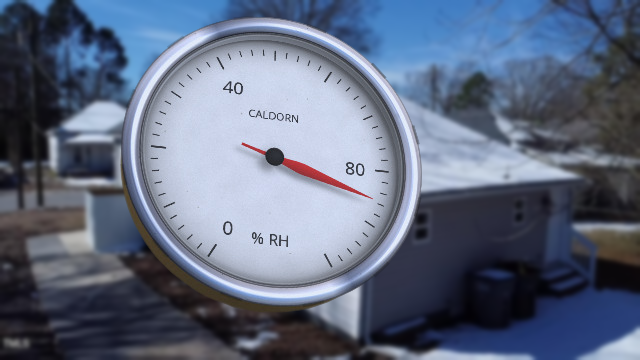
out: 86 %
